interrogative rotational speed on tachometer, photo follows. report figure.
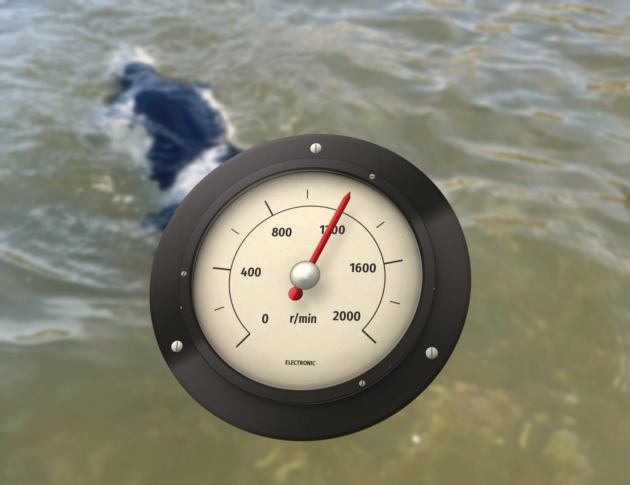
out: 1200 rpm
